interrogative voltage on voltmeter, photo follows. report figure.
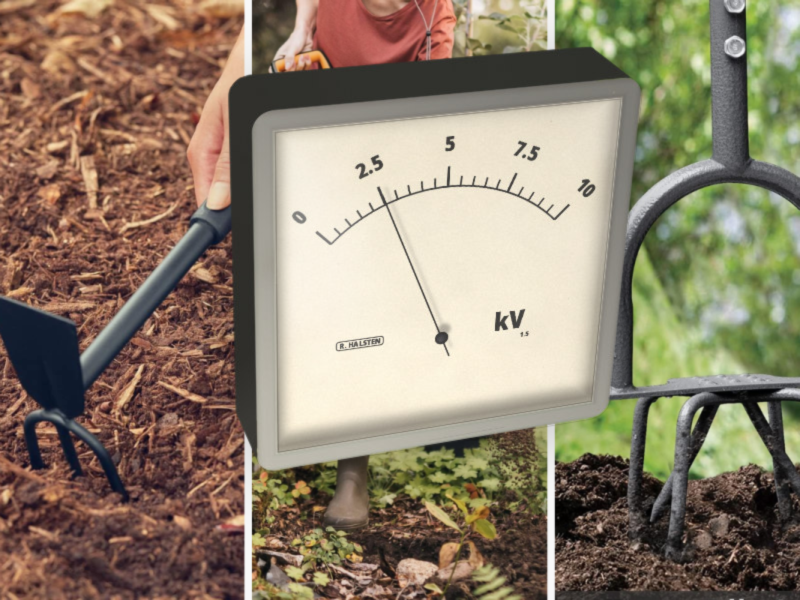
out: 2.5 kV
